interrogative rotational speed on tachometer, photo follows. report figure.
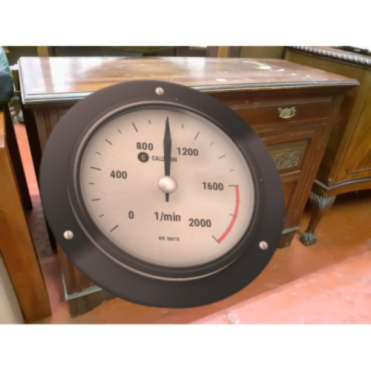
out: 1000 rpm
